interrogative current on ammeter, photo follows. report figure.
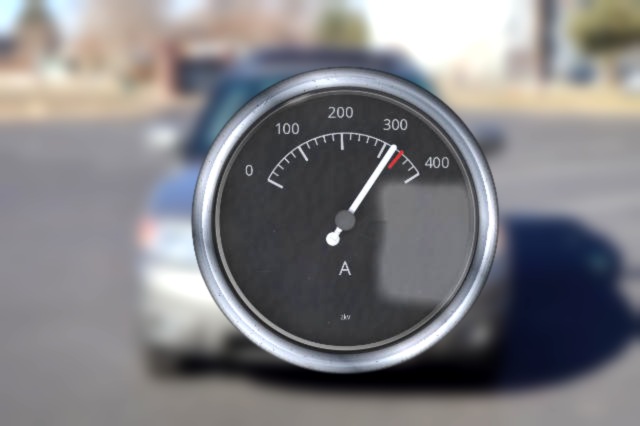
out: 320 A
